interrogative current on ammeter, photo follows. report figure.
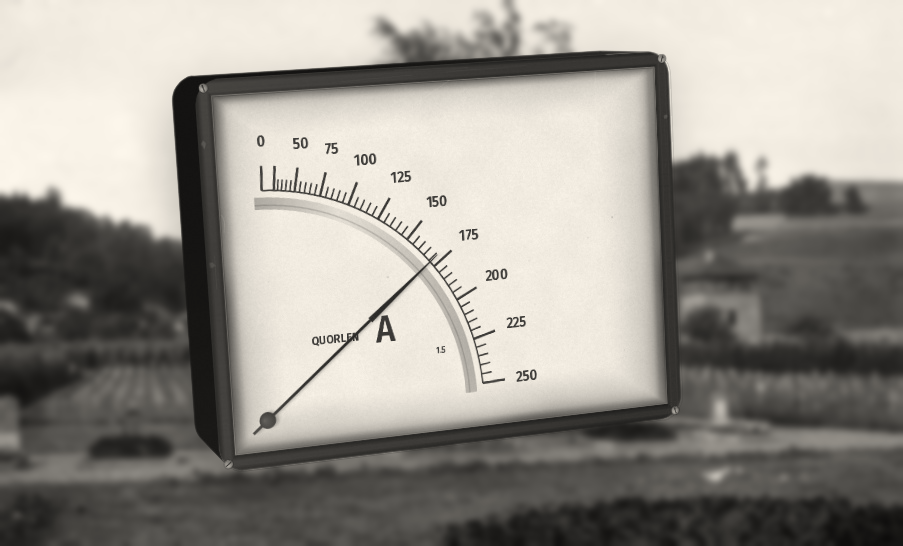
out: 170 A
